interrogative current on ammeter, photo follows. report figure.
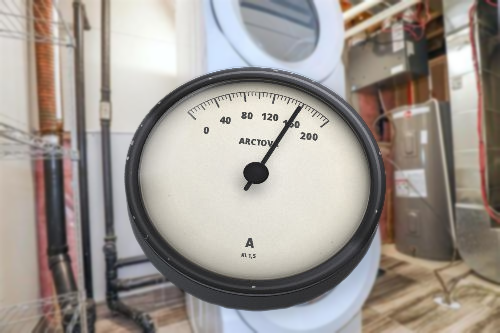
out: 160 A
